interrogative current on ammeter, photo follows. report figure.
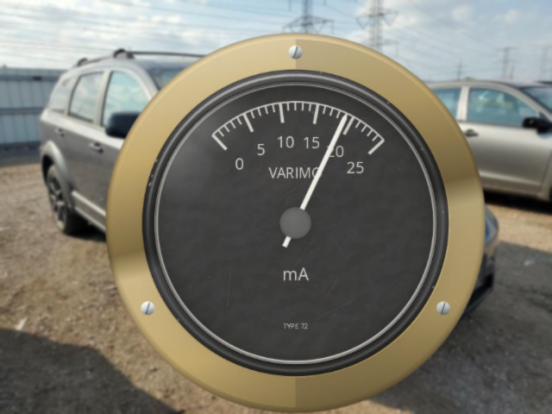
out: 19 mA
